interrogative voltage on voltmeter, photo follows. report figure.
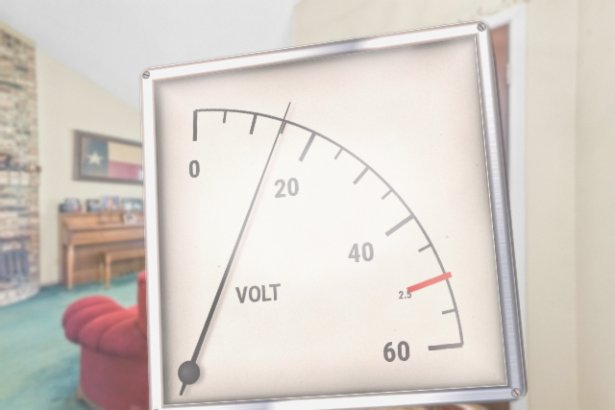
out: 15 V
